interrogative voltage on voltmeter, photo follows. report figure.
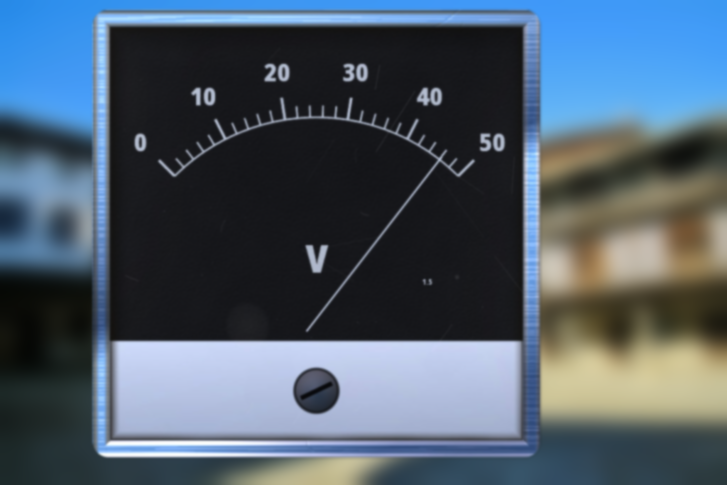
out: 46 V
